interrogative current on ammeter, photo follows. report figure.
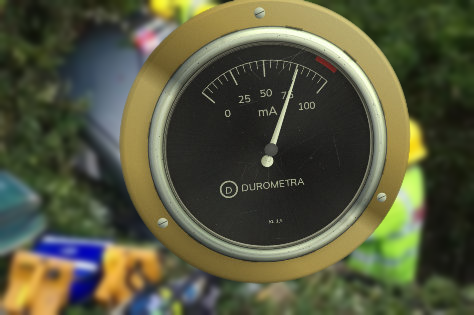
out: 75 mA
